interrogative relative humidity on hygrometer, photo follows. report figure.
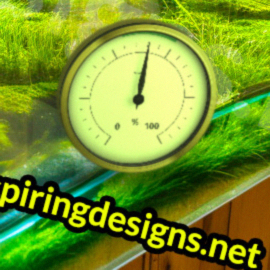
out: 52 %
